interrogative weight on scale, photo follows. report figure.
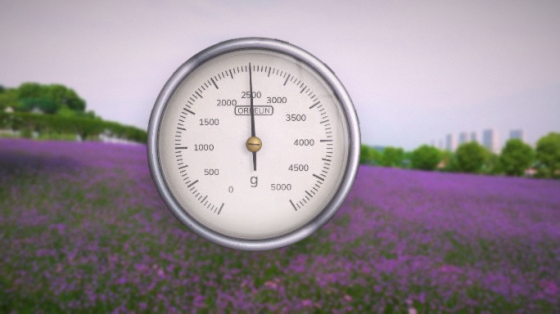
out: 2500 g
